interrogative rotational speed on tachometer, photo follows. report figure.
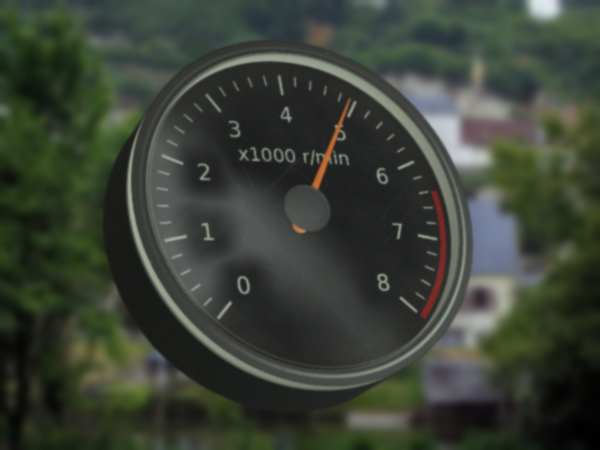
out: 4900 rpm
